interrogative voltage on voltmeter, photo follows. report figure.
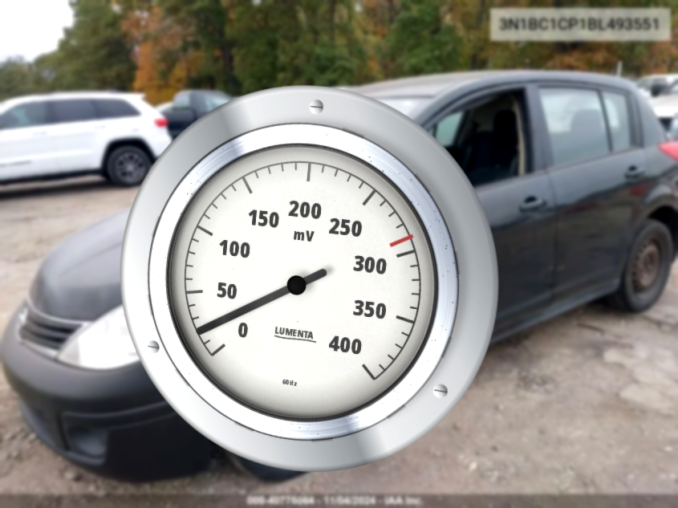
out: 20 mV
